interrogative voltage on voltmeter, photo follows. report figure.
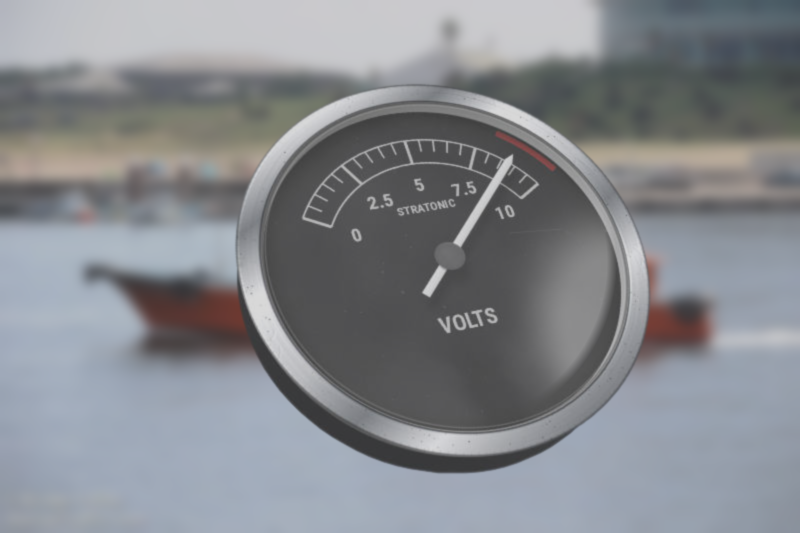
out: 8.75 V
